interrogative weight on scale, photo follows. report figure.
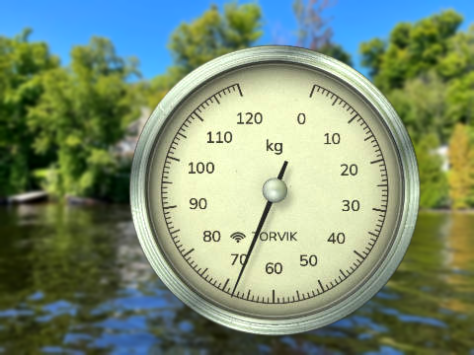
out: 68 kg
